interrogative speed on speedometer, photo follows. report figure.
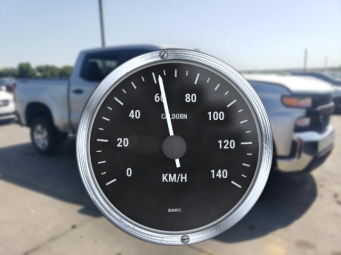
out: 62.5 km/h
